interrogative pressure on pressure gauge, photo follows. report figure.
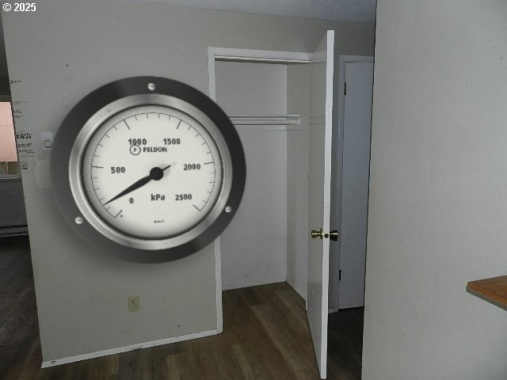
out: 150 kPa
